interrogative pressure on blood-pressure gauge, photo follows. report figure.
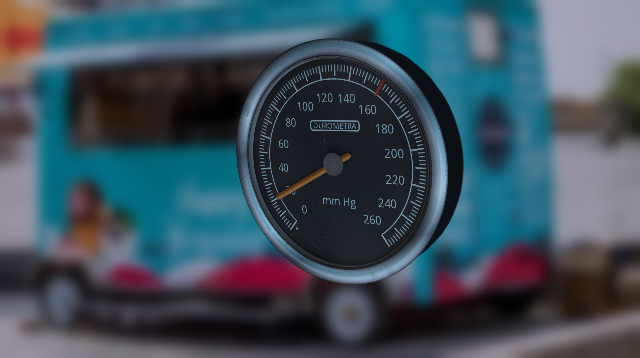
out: 20 mmHg
